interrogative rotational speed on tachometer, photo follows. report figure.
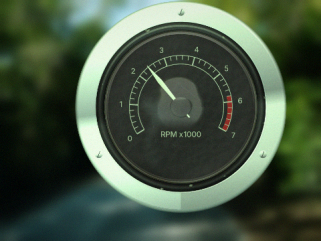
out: 2400 rpm
